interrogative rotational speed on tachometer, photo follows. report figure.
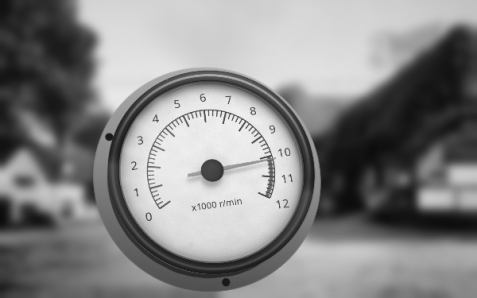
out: 10200 rpm
